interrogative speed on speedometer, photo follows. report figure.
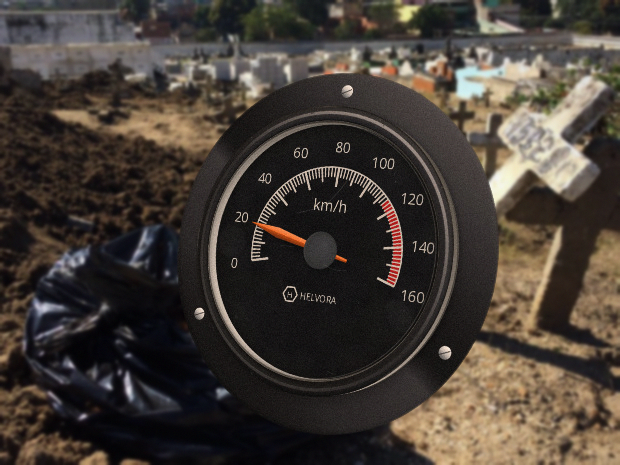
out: 20 km/h
